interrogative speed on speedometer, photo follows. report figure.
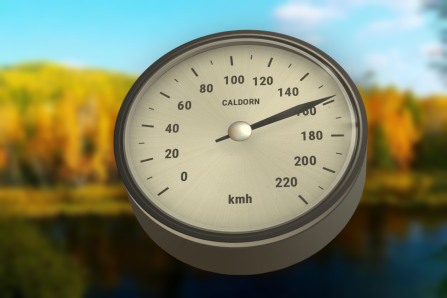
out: 160 km/h
